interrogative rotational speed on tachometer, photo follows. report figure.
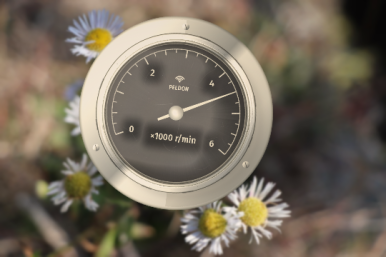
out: 4500 rpm
